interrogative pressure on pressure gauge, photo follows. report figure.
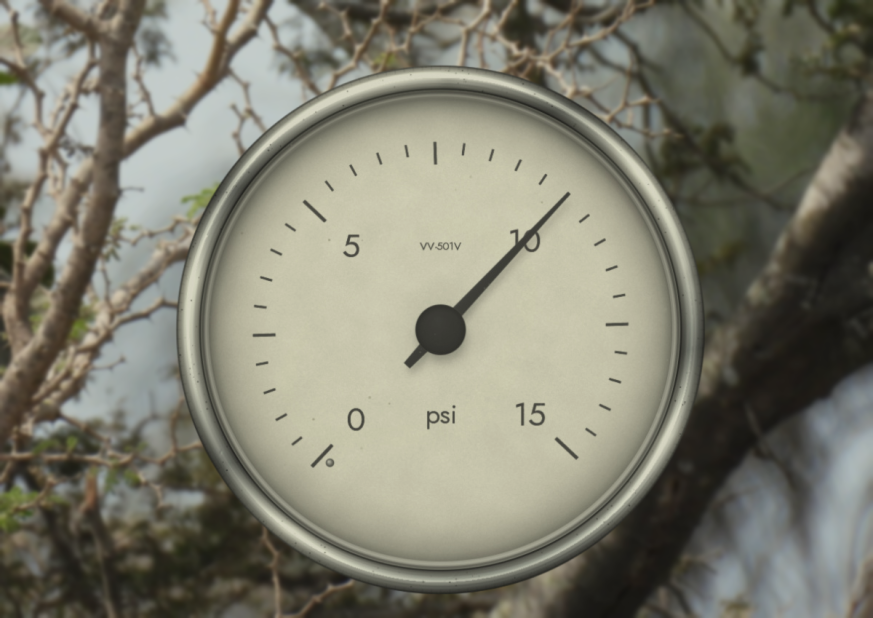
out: 10 psi
